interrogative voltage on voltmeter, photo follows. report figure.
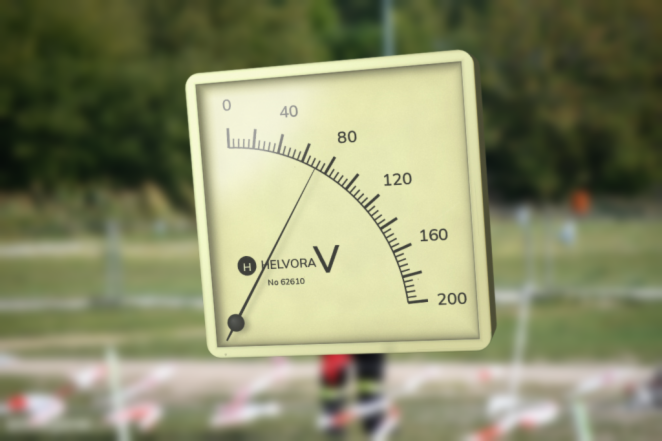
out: 72 V
